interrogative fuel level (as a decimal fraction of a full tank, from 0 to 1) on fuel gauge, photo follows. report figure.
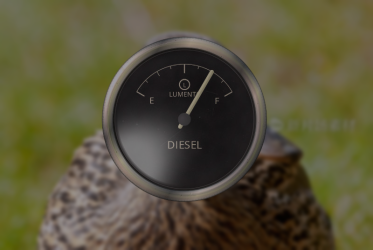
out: 0.75
